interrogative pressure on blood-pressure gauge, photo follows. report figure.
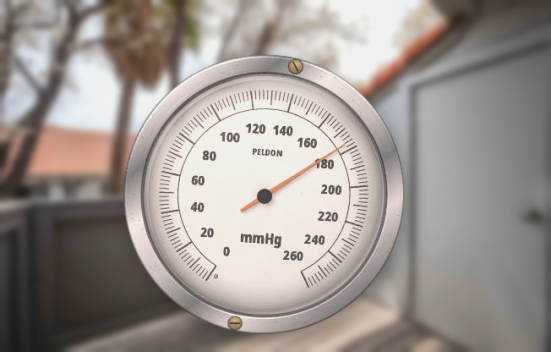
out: 176 mmHg
